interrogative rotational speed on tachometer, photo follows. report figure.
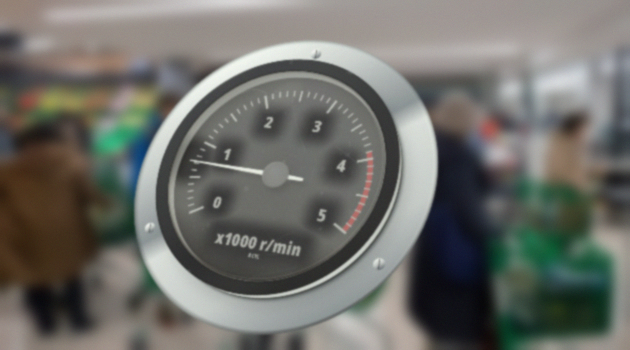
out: 700 rpm
